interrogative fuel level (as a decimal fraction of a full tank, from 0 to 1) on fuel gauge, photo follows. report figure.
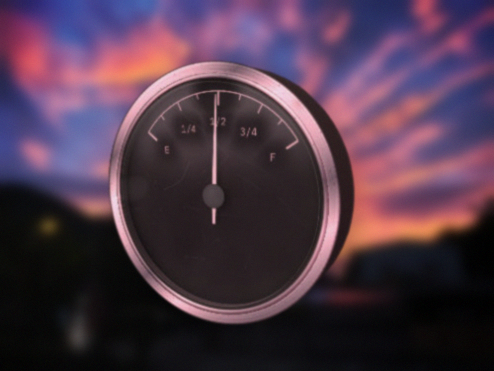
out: 0.5
